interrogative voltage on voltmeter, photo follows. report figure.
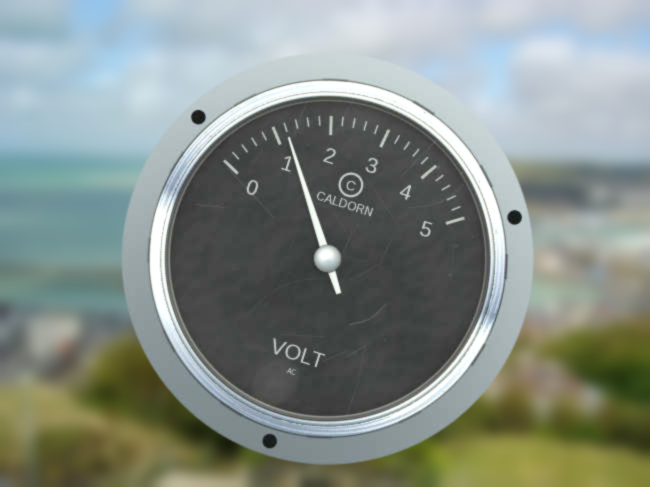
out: 1.2 V
